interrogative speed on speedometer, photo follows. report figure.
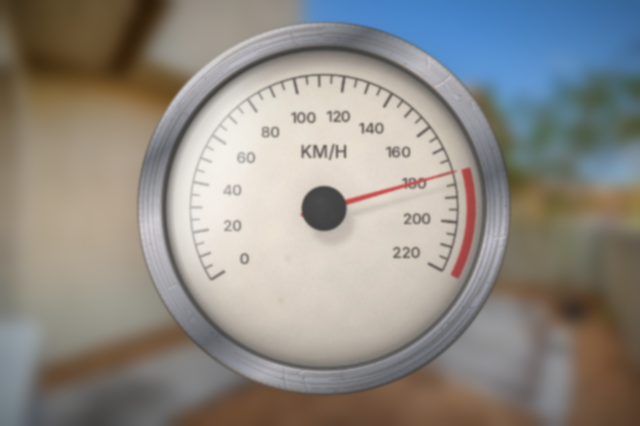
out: 180 km/h
